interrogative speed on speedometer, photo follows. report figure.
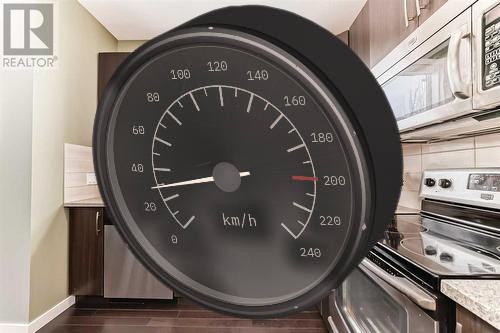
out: 30 km/h
